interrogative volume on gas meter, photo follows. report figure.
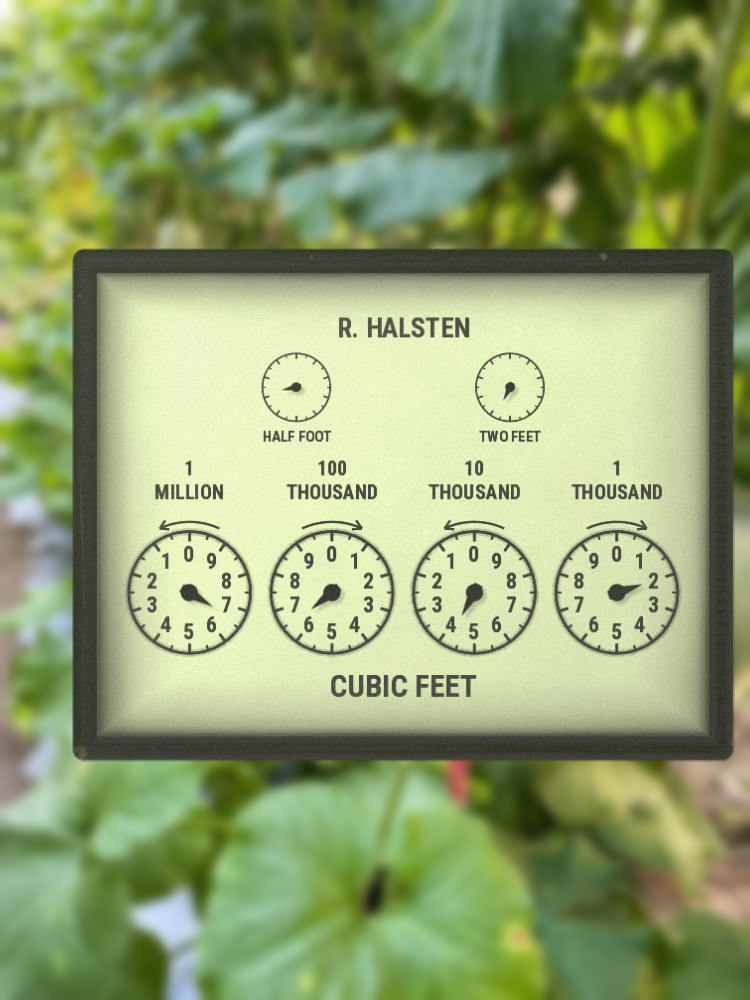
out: 664200 ft³
